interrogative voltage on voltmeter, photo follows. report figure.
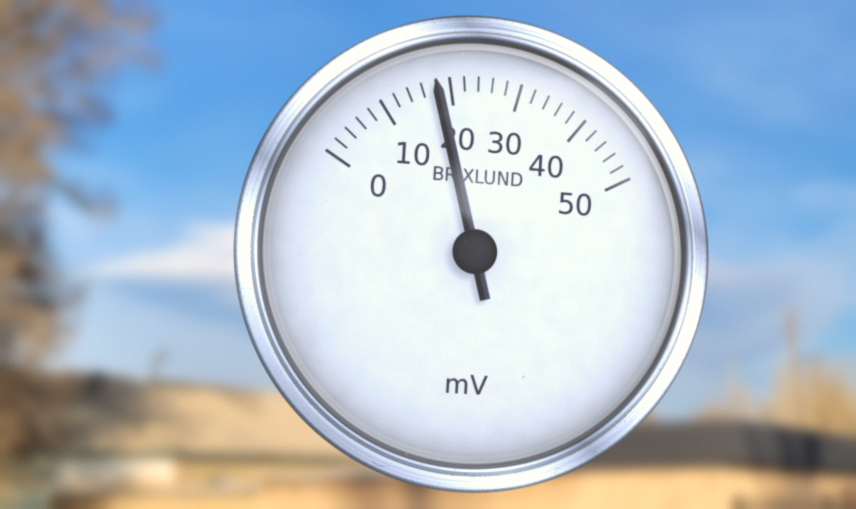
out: 18 mV
